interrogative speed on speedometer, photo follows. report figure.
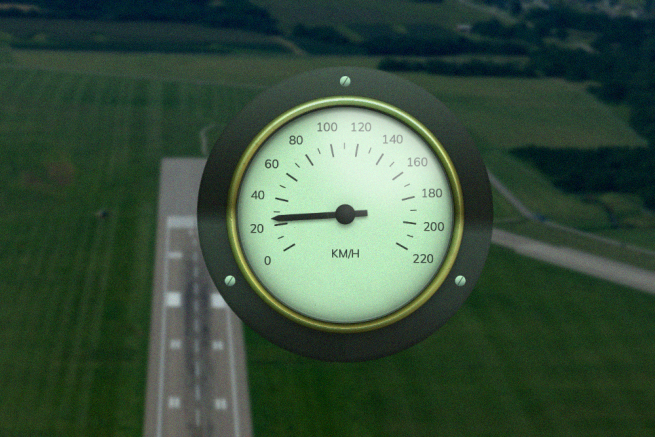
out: 25 km/h
